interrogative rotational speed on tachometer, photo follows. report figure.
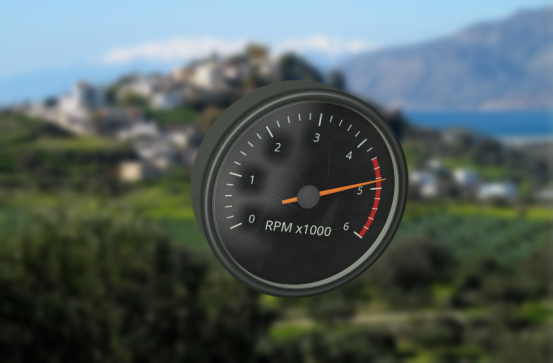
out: 4800 rpm
